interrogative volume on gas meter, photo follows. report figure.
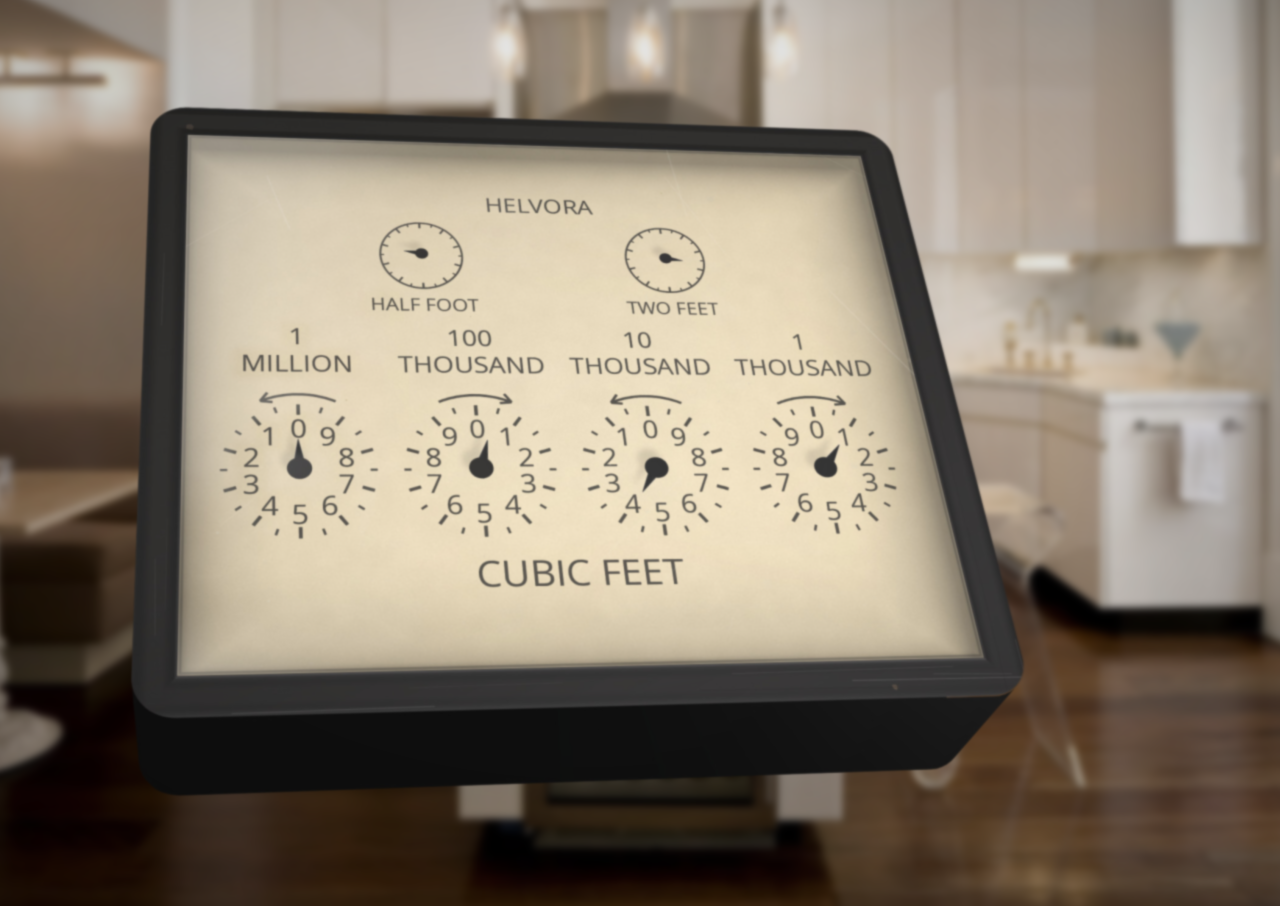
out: 4100 ft³
